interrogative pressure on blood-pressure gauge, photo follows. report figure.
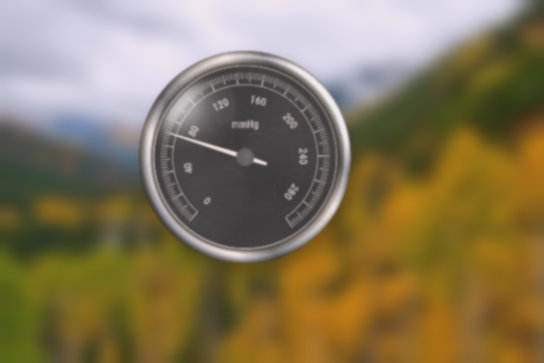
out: 70 mmHg
